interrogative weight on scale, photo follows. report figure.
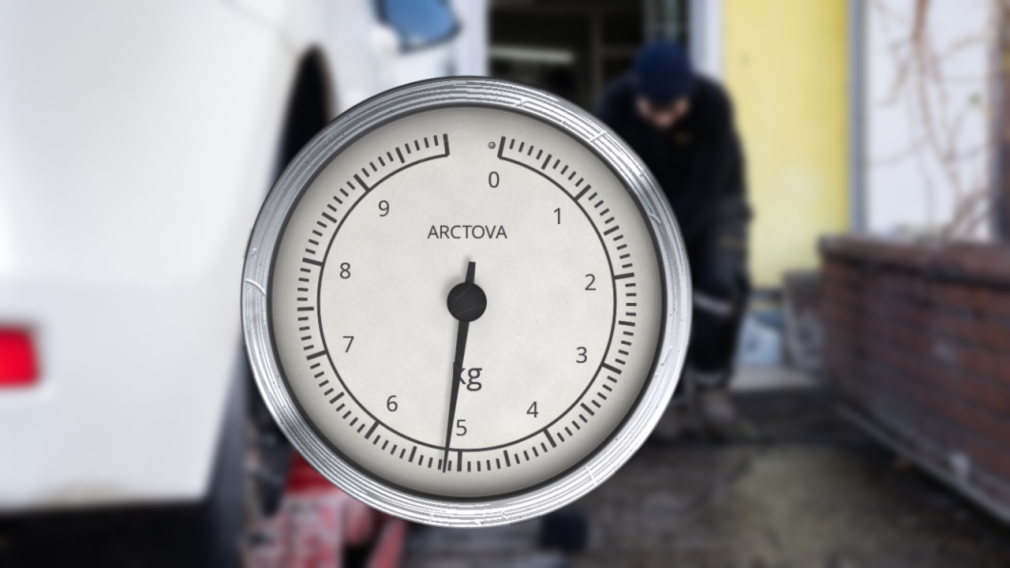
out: 5.15 kg
